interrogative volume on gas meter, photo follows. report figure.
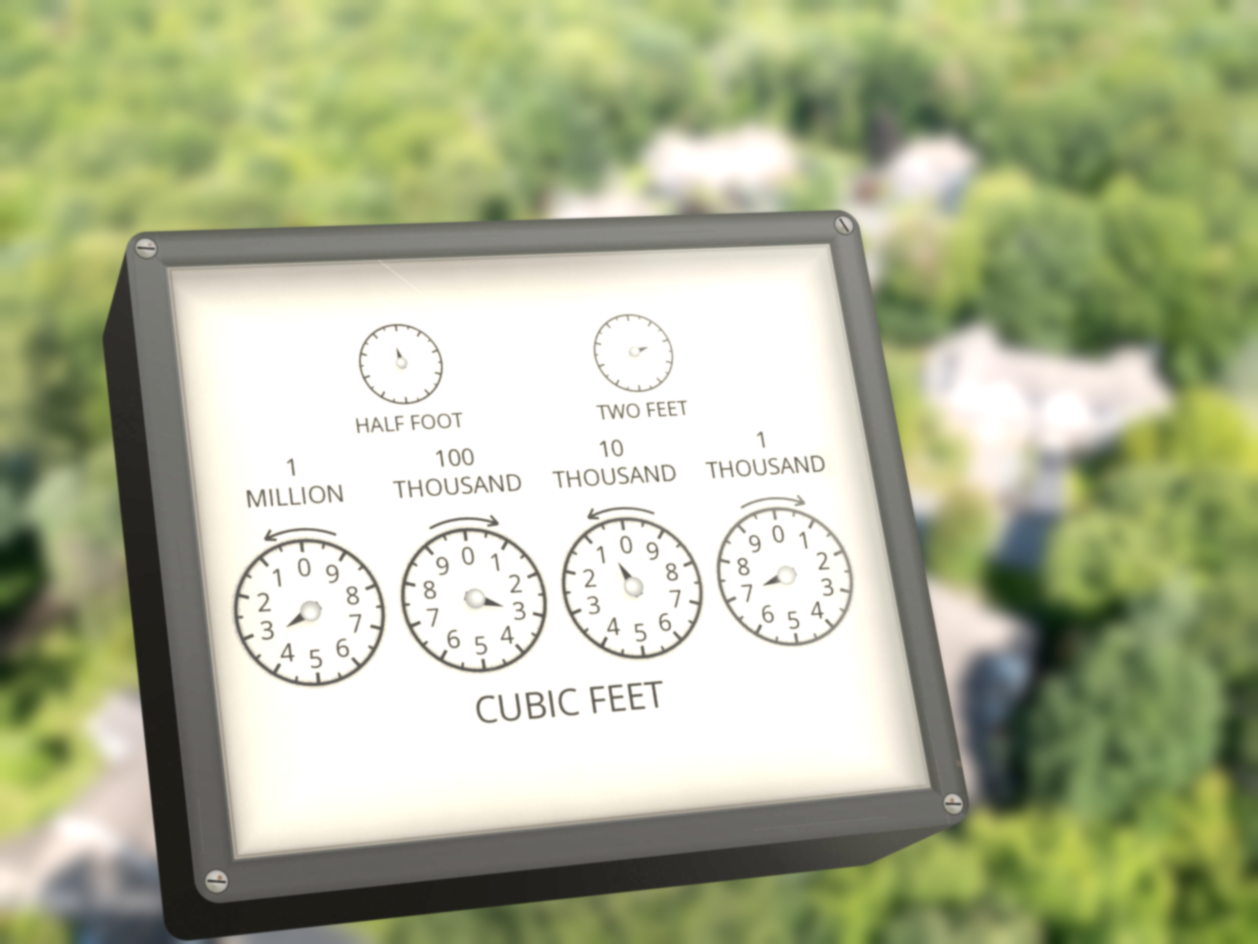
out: 330700 ft³
